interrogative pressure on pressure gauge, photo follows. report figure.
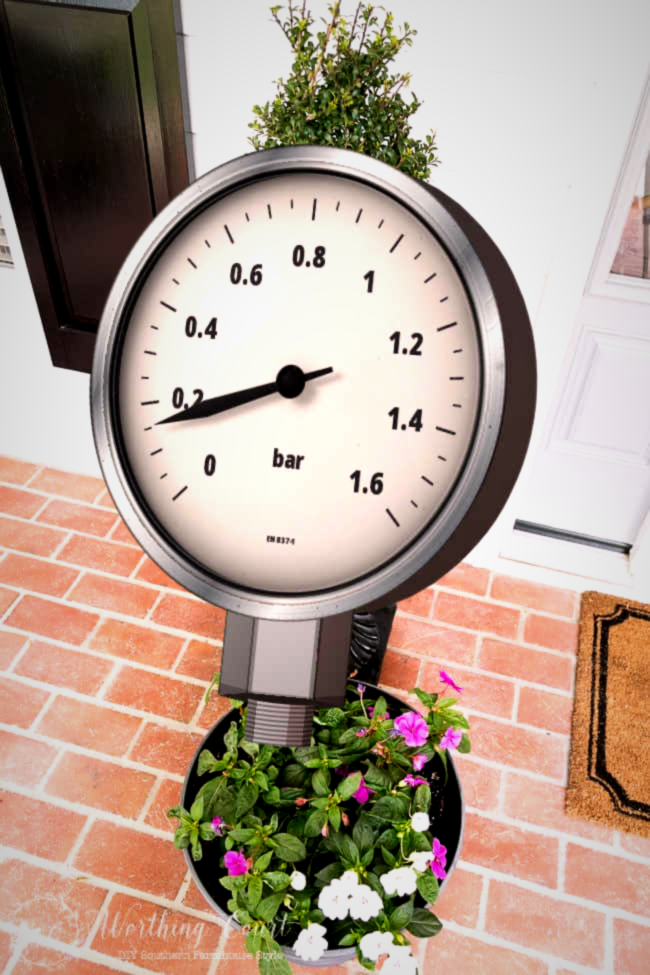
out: 0.15 bar
